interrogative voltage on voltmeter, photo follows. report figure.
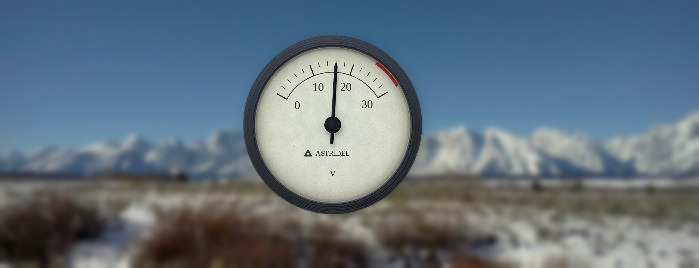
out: 16 V
